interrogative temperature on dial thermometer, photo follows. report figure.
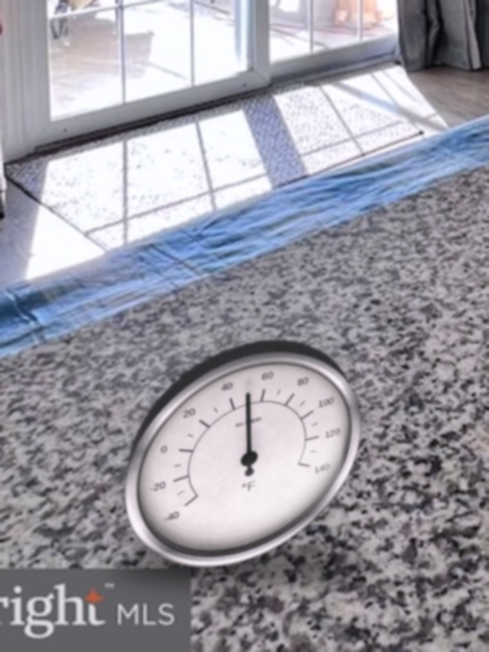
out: 50 °F
